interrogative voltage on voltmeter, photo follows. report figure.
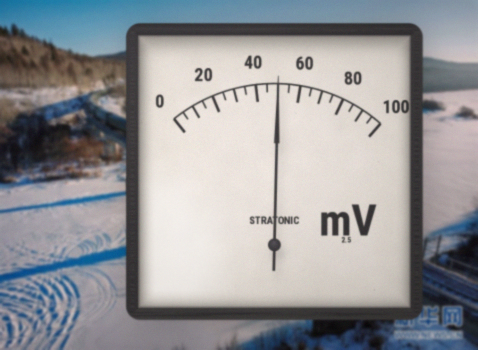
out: 50 mV
